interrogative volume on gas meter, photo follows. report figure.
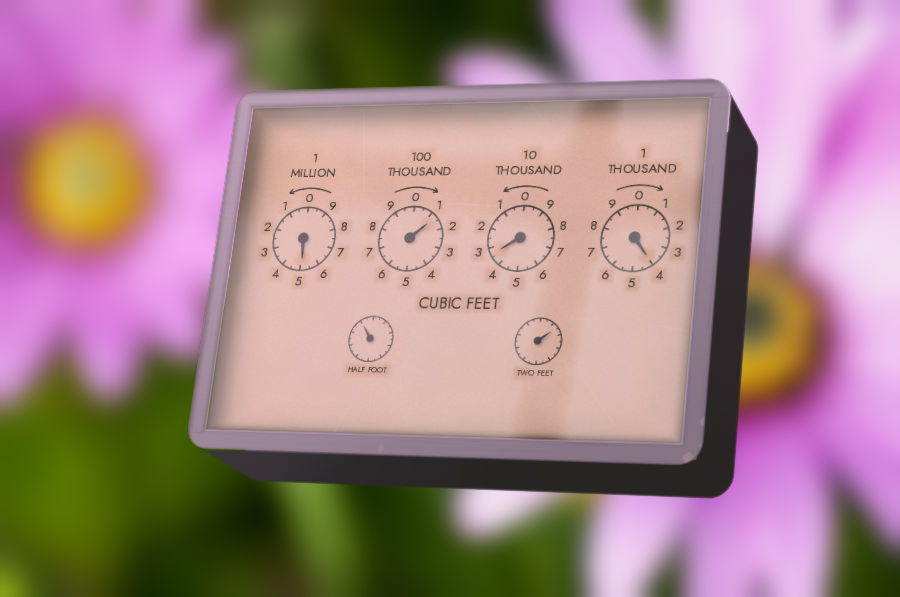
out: 513400 ft³
